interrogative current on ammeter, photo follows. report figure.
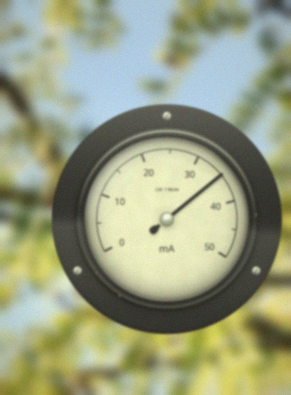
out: 35 mA
